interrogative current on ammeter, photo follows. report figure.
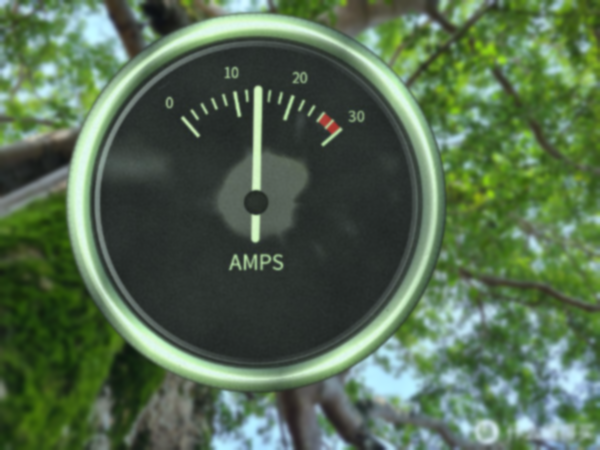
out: 14 A
